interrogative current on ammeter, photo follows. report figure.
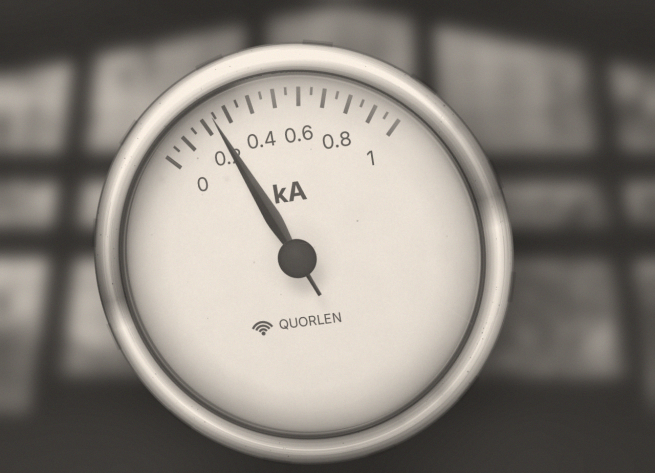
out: 0.25 kA
